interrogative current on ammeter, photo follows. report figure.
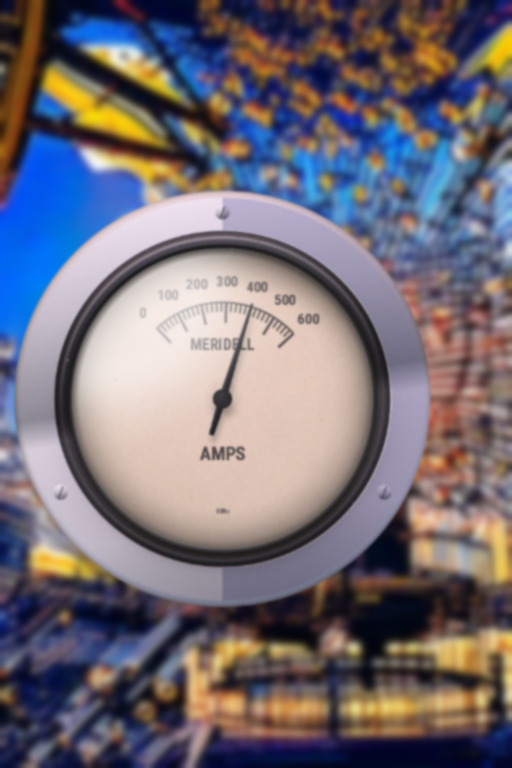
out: 400 A
